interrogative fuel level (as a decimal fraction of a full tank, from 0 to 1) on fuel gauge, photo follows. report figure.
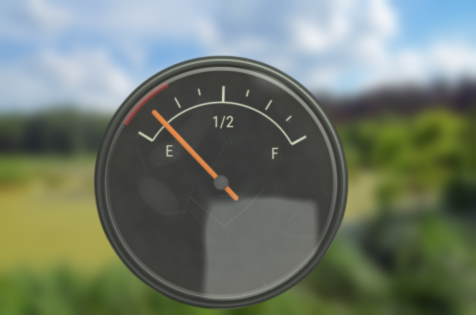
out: 0.125
